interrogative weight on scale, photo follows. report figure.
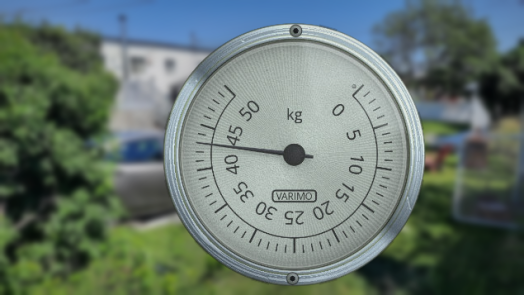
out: 43 kg
